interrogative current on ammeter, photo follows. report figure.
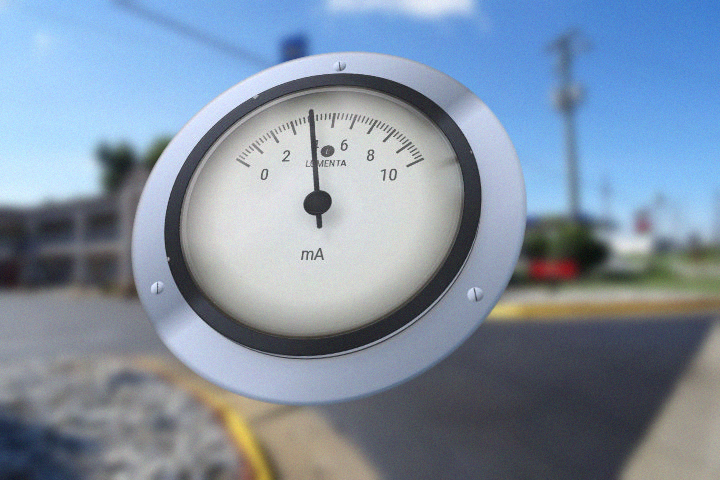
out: 4 mA
